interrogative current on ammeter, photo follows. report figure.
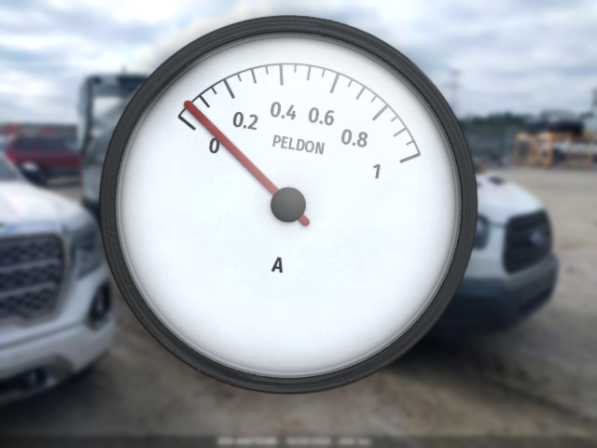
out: 0.05 A
